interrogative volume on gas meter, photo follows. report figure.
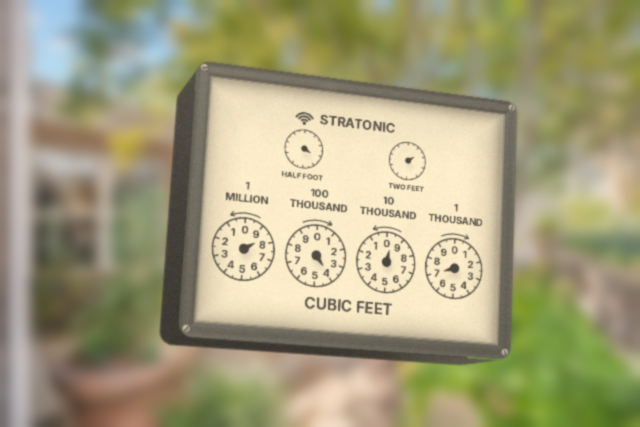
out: 839700 ft³
